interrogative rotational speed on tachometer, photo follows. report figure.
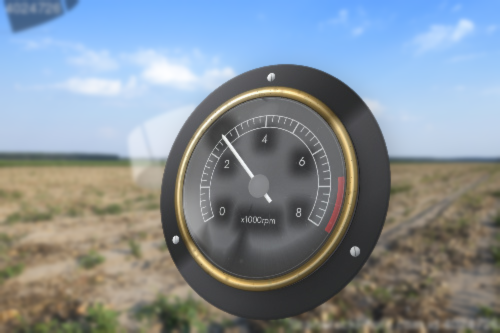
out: 2600 rpm
